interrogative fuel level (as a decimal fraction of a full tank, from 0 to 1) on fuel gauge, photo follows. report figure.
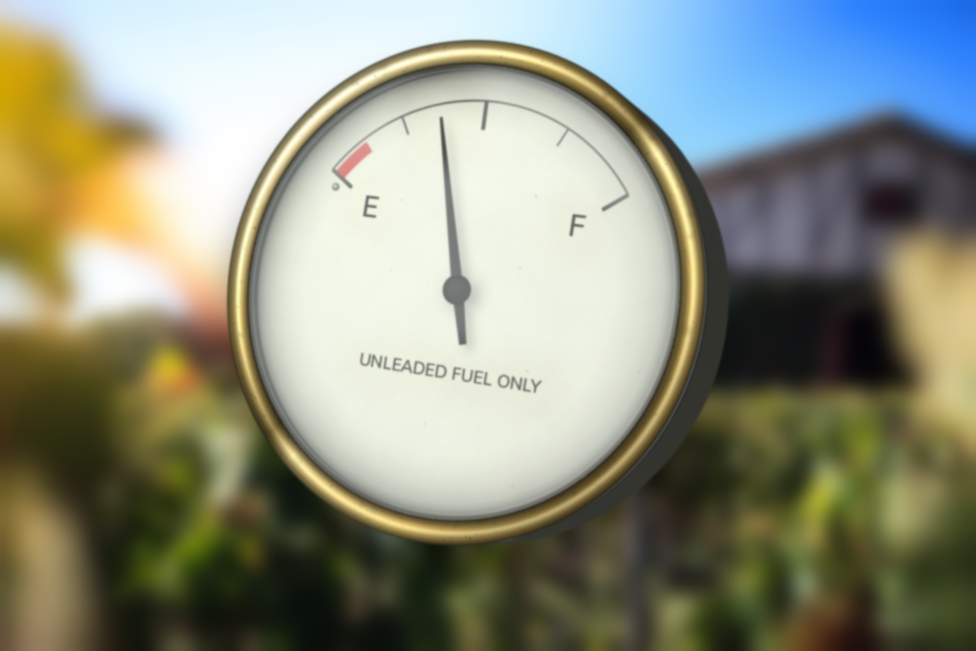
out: 0.375
